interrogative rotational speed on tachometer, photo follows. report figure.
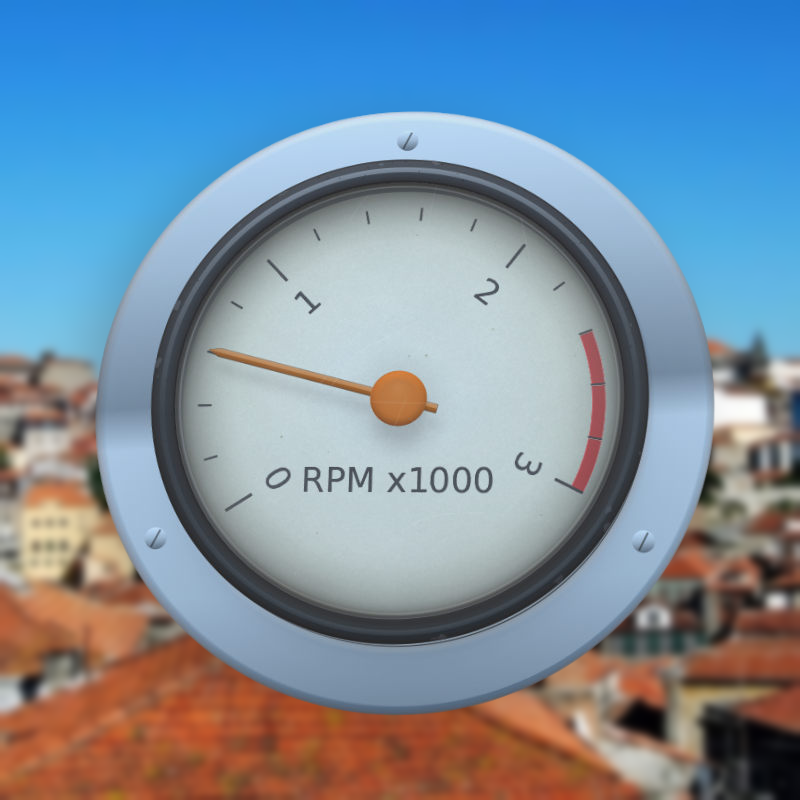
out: 600 rpm
